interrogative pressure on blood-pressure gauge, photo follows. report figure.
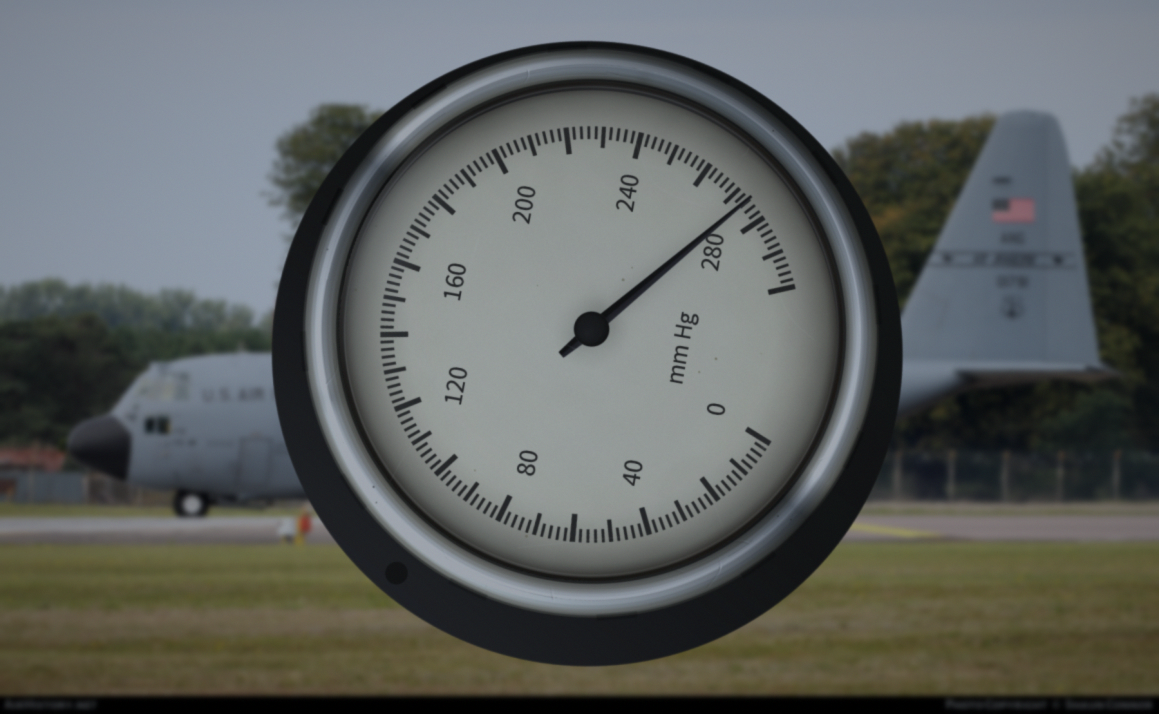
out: 274 mmHg
